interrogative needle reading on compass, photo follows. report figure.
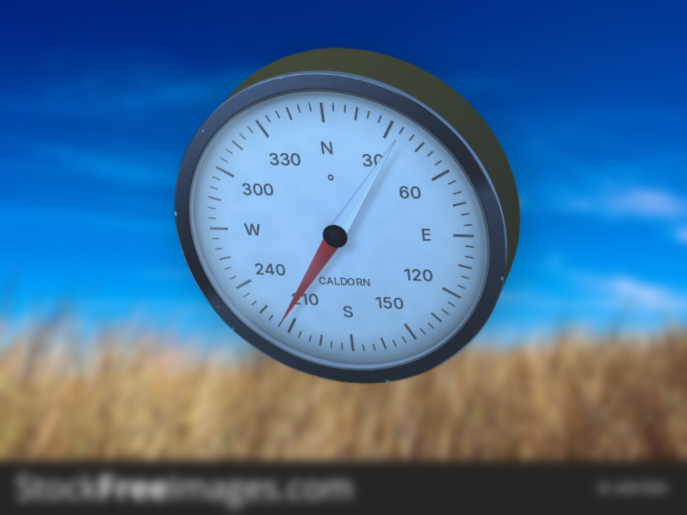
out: 215 °
